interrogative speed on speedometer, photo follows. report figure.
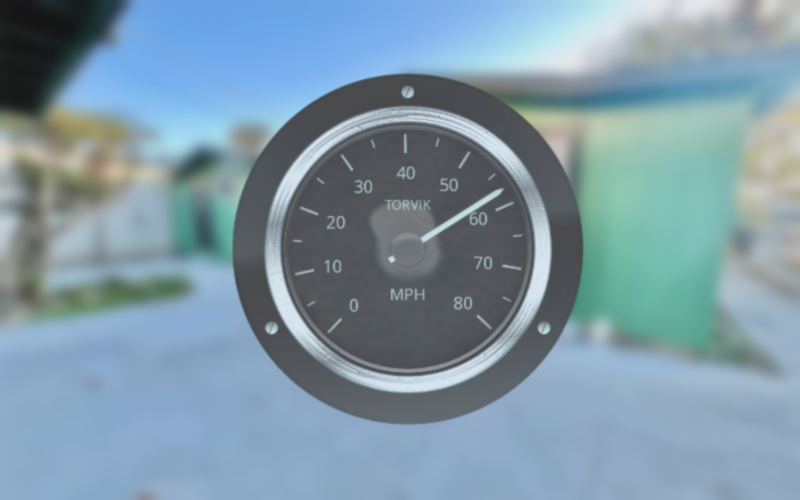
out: 57.5 mph
